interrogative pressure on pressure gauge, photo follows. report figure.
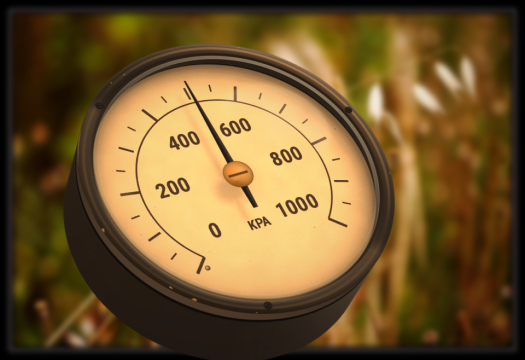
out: 500 kPa
